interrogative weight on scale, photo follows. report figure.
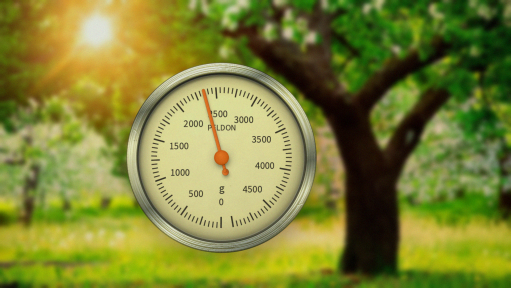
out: 2350 g
